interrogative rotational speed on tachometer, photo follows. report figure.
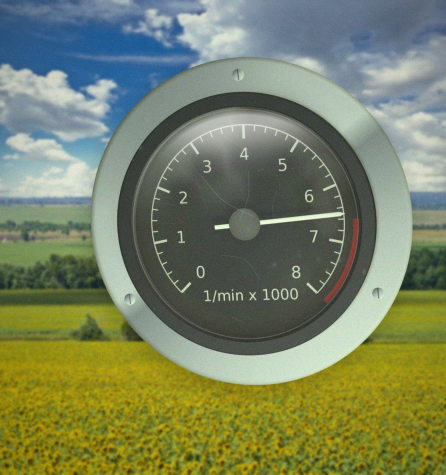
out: 6500 rpm
